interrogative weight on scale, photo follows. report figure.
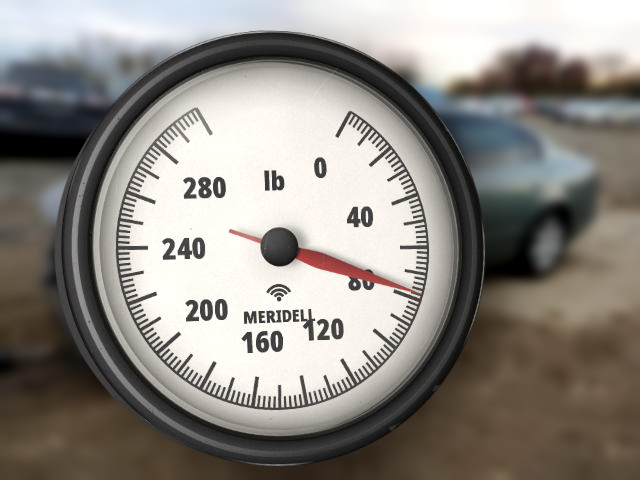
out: 78 lb
